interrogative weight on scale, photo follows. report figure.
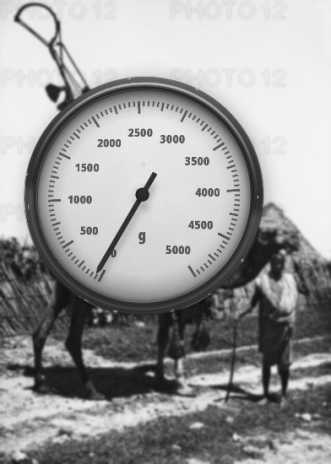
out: 50 g
